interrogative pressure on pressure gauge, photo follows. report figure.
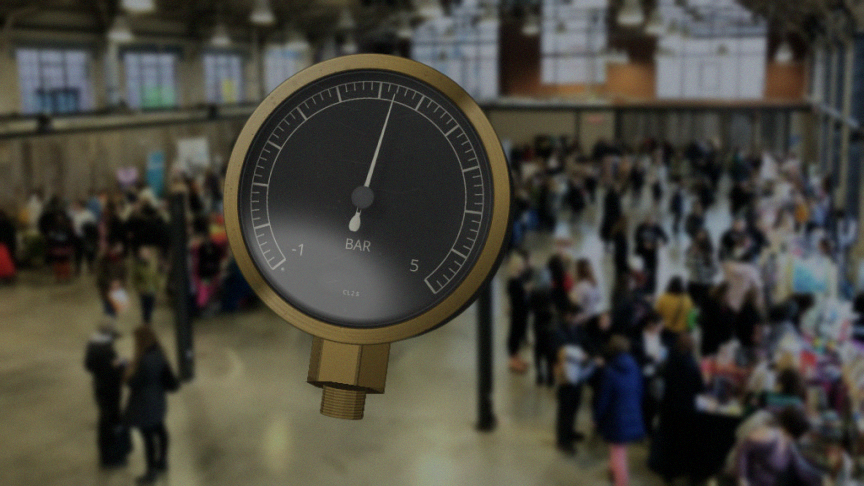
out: 2.2 bar
